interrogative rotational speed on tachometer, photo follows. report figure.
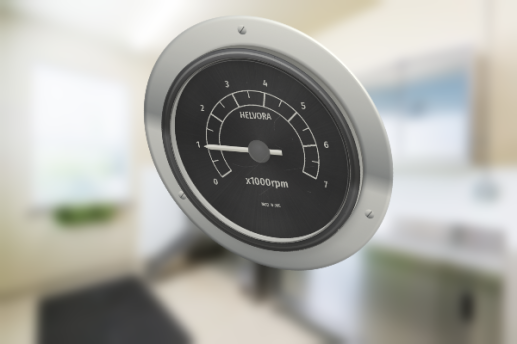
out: 1000 rpm
